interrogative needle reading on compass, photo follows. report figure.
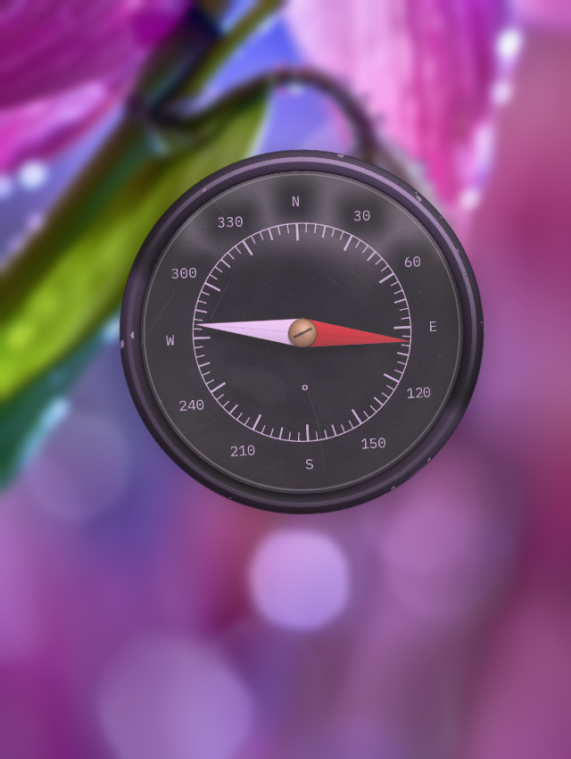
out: 97.5 °
